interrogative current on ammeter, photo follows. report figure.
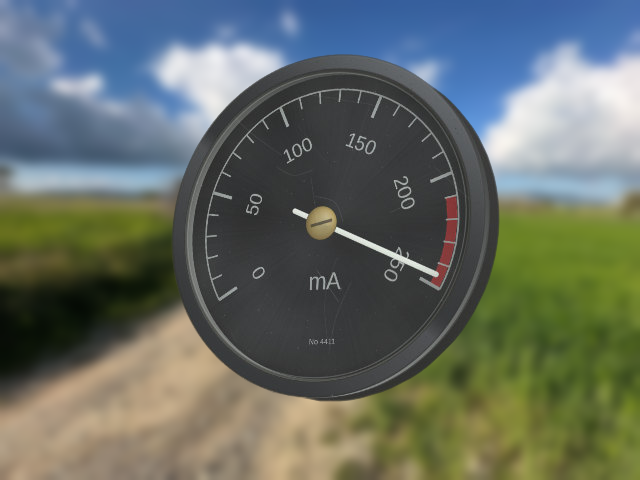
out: 245 mA
